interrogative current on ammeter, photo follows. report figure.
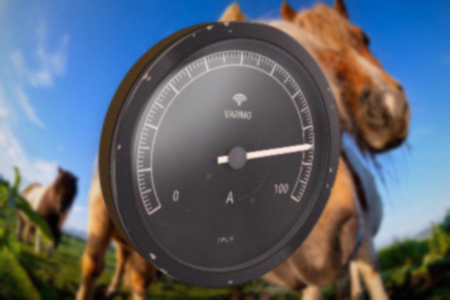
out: 85 A
